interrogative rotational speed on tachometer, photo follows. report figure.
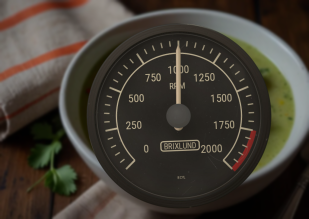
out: 1000 rpm
